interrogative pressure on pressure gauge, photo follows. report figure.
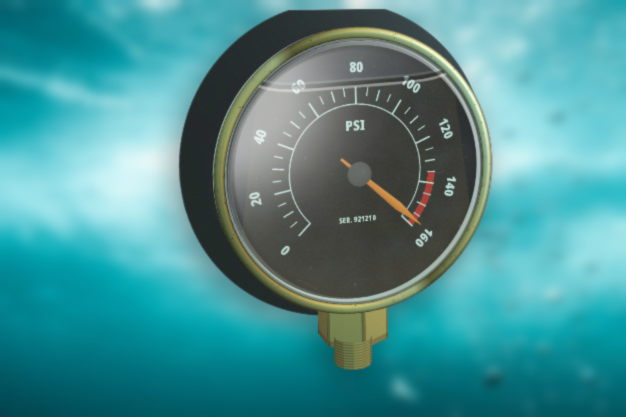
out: 157.5 psi
